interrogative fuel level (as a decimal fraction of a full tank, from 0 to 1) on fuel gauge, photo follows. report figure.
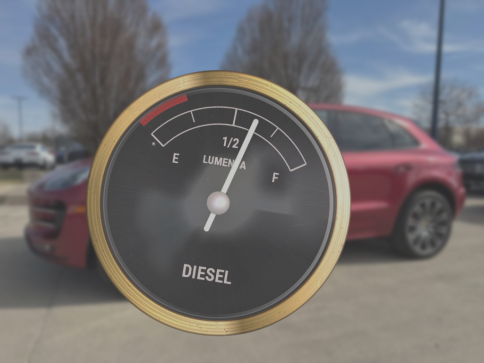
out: 0.625
